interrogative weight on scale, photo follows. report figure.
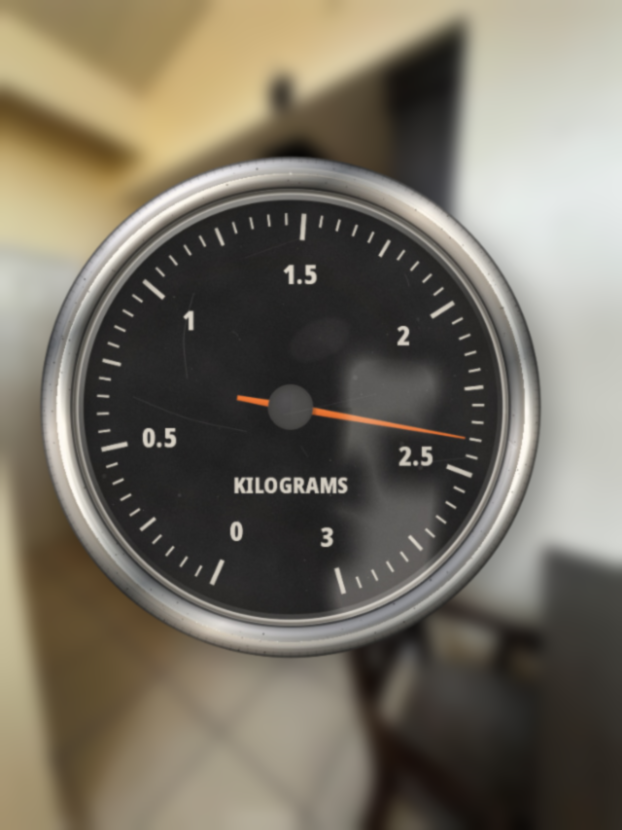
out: 2.4 kg
